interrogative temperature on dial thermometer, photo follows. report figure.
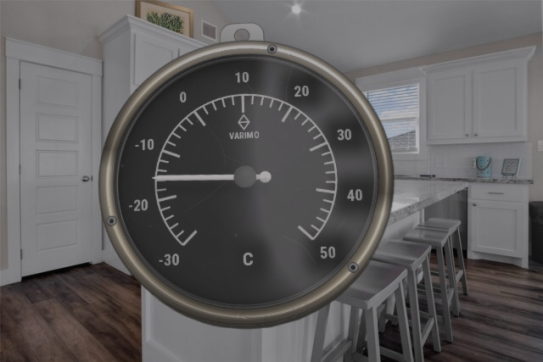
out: -16 °C
